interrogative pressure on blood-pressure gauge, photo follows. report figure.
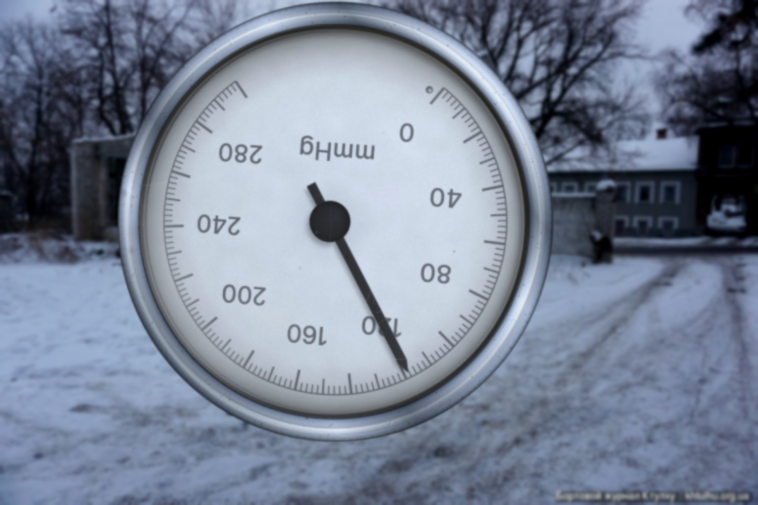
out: 118 mmHg
